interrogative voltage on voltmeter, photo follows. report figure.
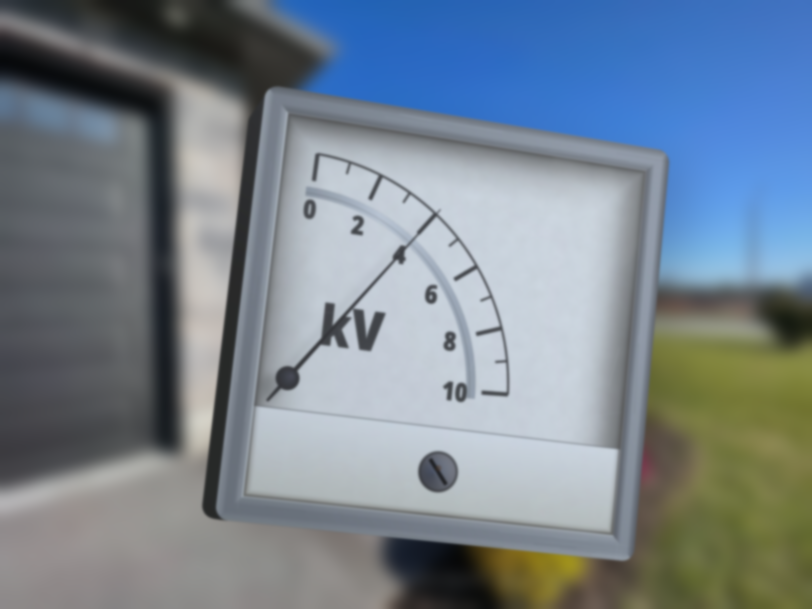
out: 4 kV
